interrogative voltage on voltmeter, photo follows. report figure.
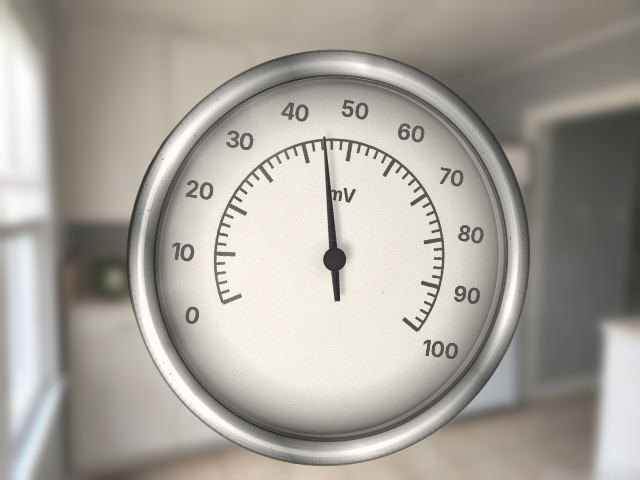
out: 44 mV
